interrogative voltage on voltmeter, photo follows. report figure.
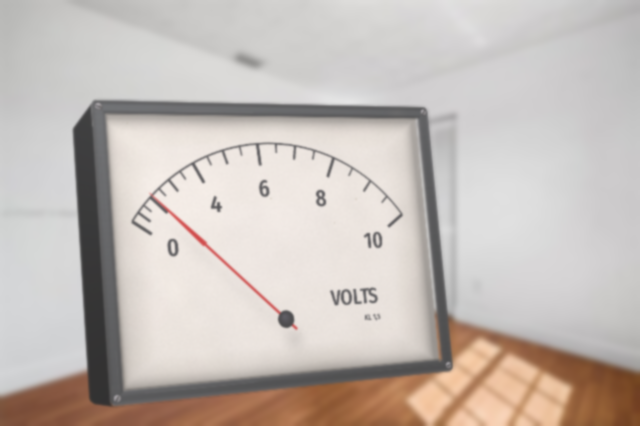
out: 2 V
